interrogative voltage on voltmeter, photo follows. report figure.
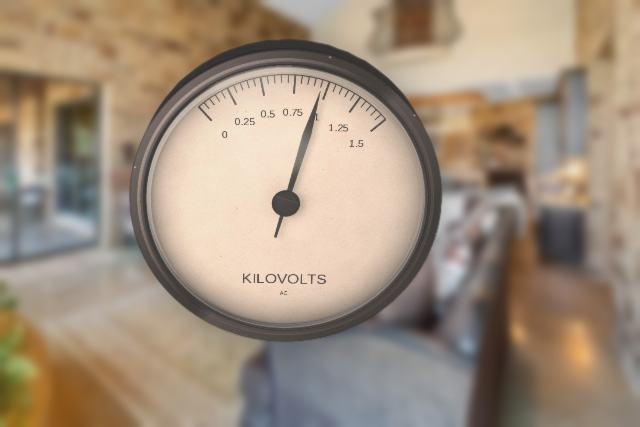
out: 0.95 kV
